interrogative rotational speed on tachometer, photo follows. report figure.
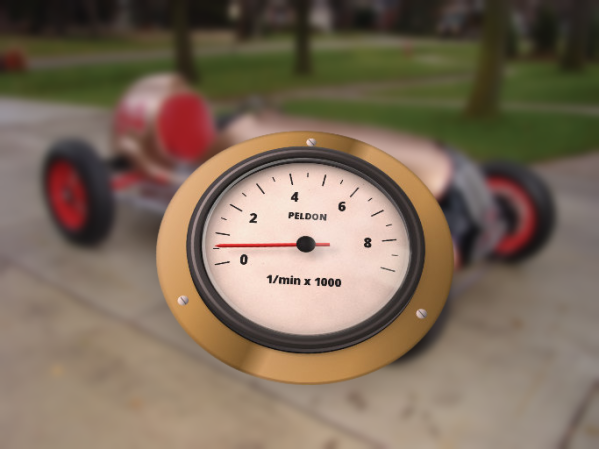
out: 500 rpm
